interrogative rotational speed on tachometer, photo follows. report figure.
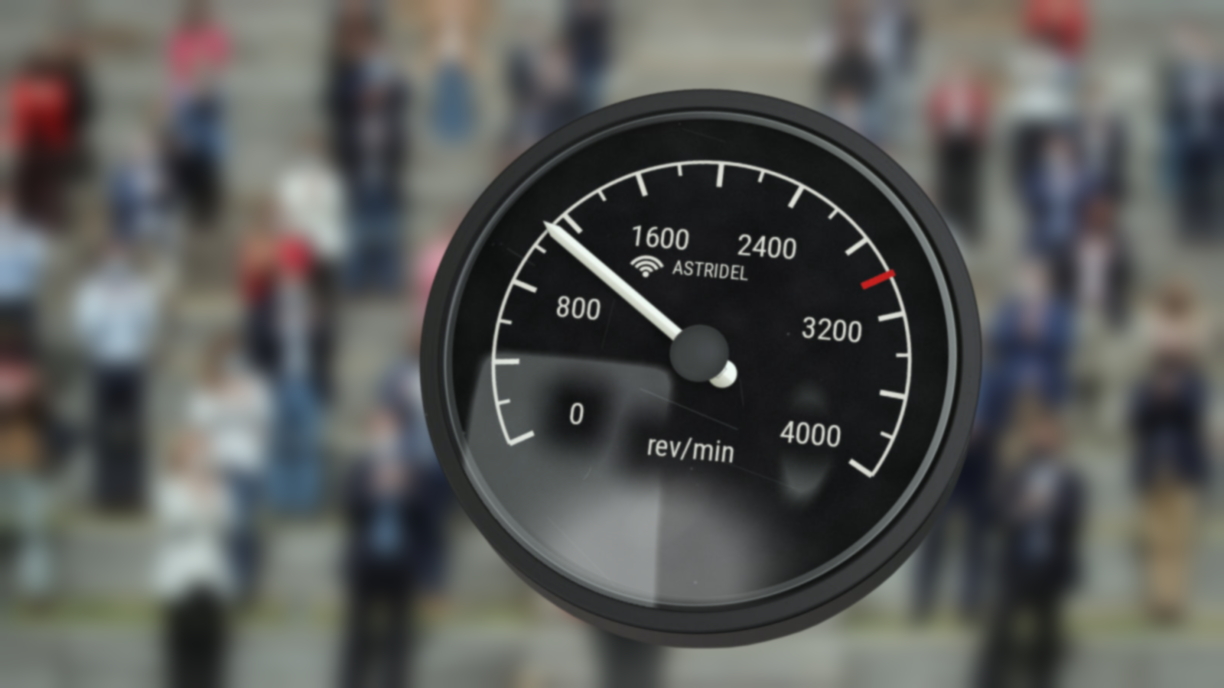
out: 1100 rpm
